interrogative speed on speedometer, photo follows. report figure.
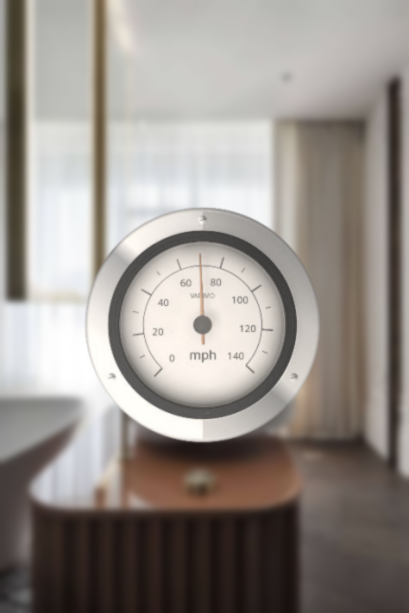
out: 70 mph
